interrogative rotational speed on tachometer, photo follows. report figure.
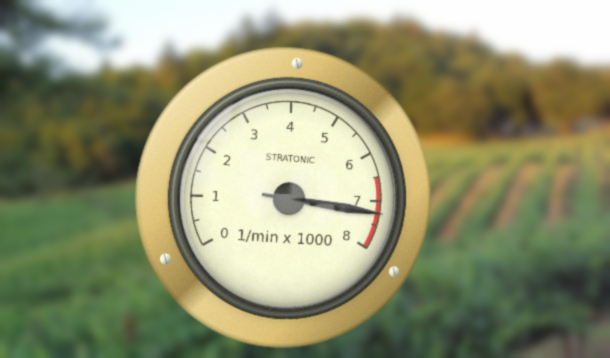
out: 7250 rpm
